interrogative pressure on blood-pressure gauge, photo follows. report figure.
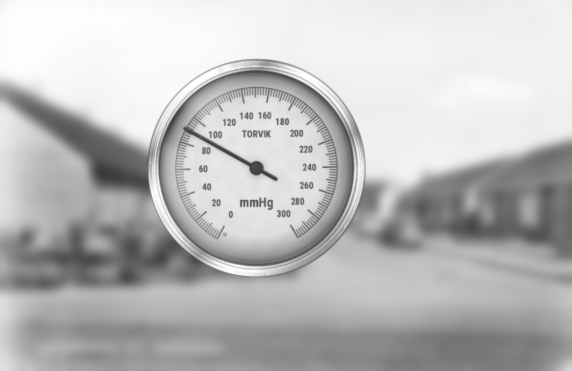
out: 90 mmHg
